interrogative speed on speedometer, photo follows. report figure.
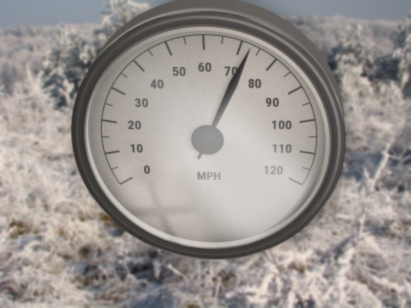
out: 72.5 mph
